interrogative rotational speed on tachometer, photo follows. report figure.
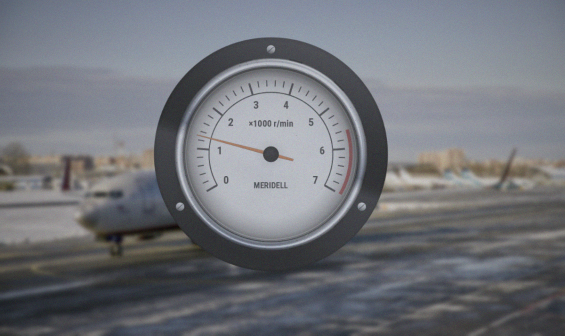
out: 1300 rpm
